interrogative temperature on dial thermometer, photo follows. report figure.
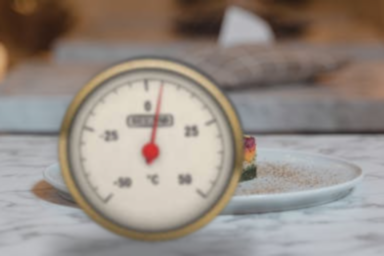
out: 5 °C
